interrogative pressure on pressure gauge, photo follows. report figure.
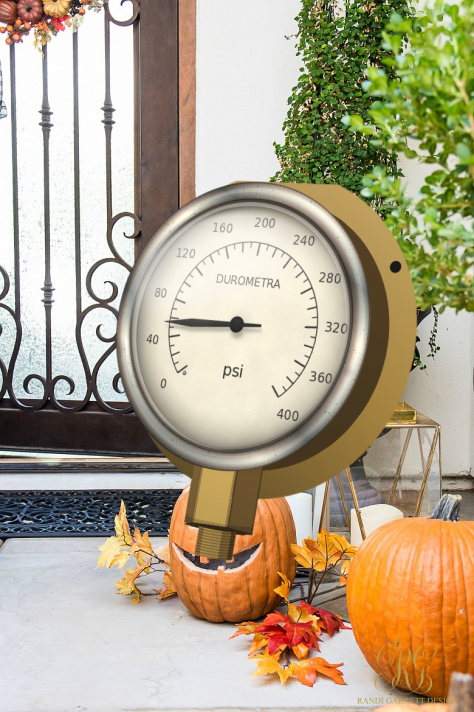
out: 55 psi
